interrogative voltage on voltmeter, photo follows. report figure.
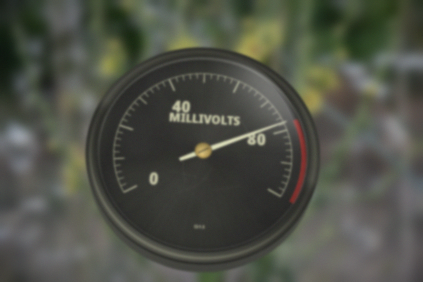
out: 78 mV
